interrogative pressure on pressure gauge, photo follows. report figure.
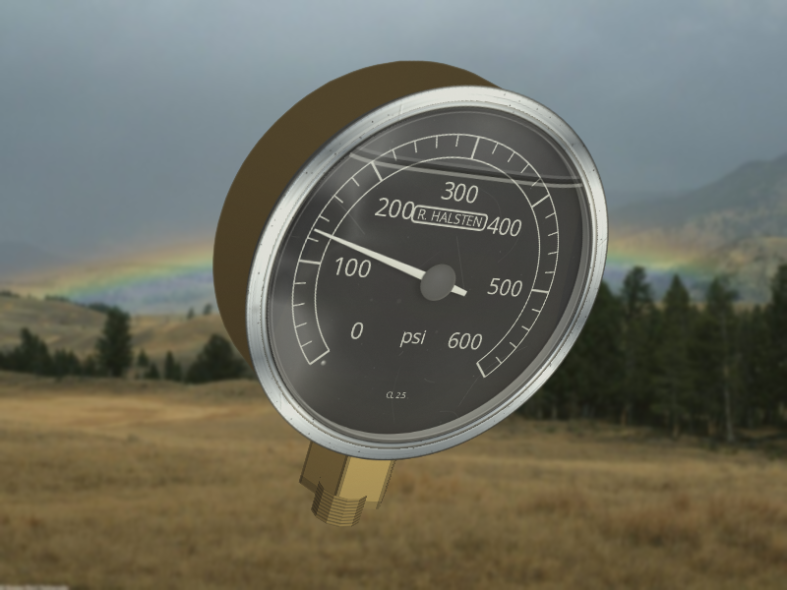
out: 130 psi
